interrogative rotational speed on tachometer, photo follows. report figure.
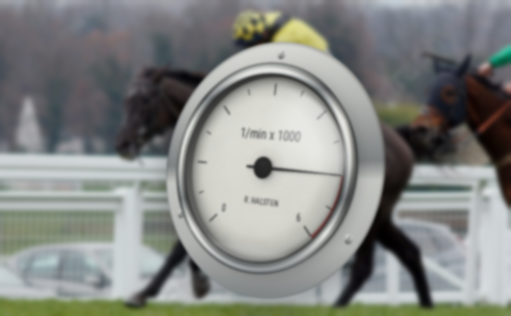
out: 5000 rpm
